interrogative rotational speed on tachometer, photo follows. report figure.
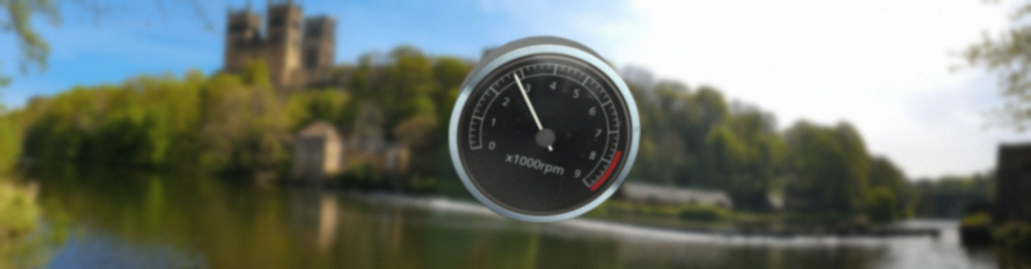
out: 2800 rpm
